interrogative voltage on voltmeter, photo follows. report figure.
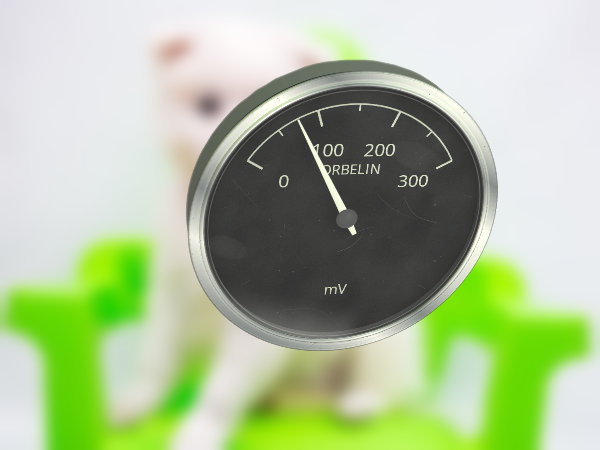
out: 75 mV
